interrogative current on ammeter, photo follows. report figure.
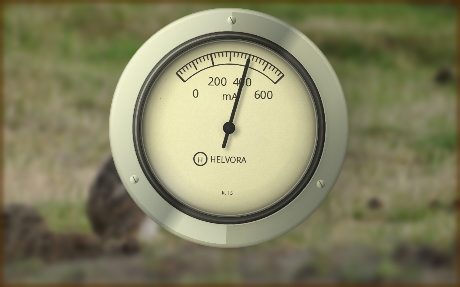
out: 400 mA
